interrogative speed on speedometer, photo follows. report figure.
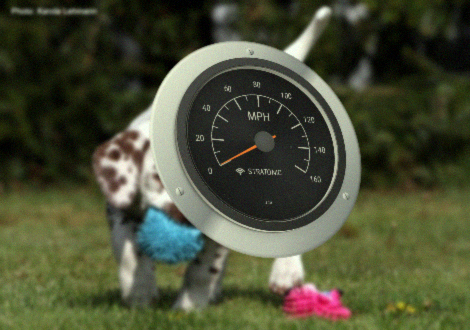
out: 0 mph
